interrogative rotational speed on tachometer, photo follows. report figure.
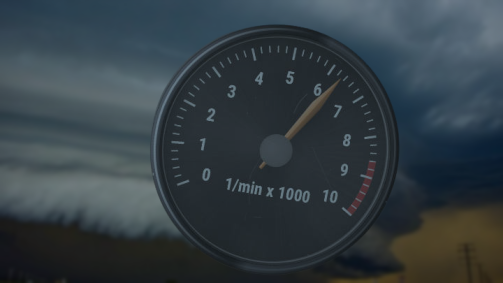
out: 6300 rpm
